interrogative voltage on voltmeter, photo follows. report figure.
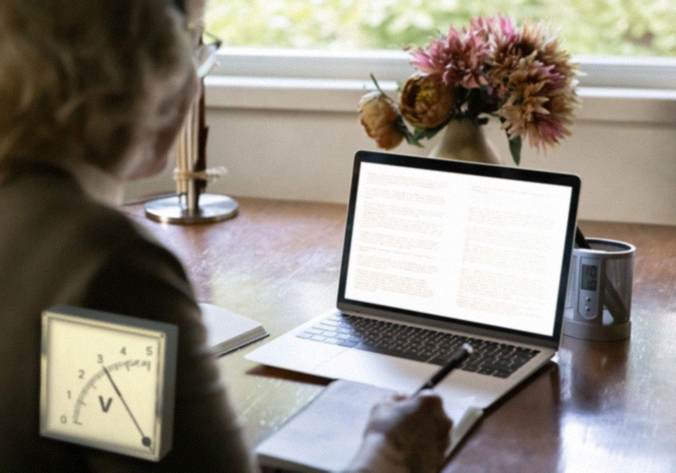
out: 3 V
